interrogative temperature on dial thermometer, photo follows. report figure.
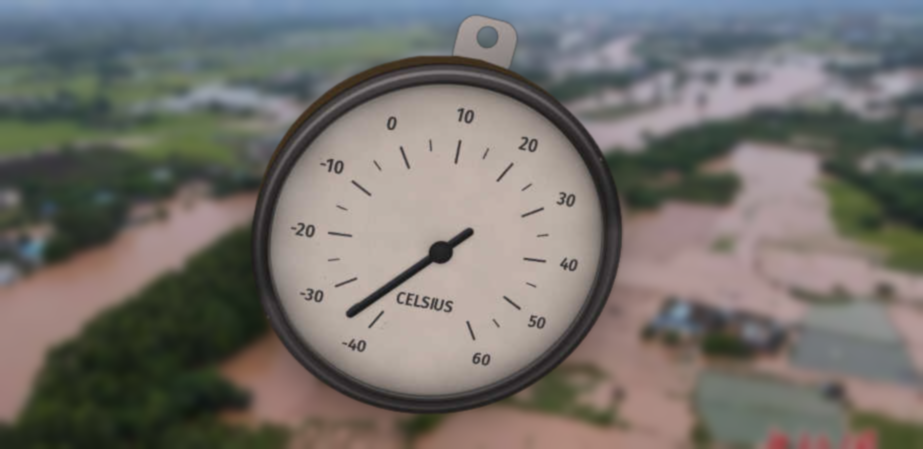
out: -35 °C
